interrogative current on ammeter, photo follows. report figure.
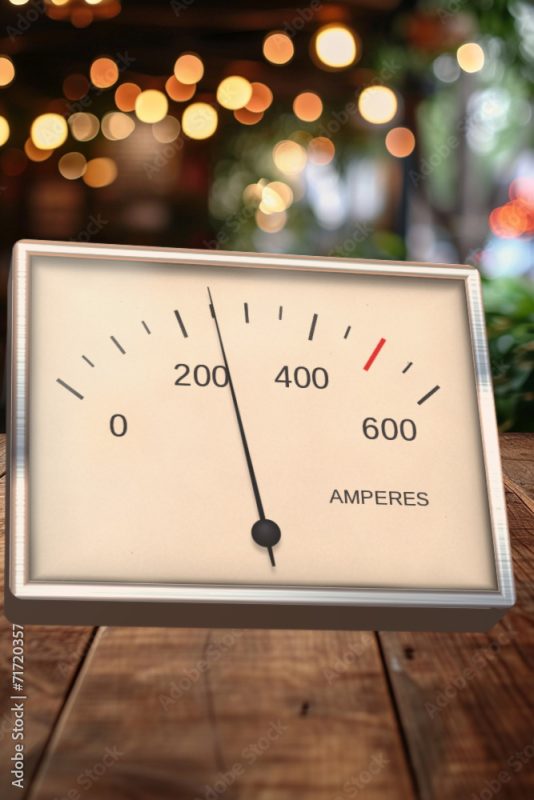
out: 250 A
